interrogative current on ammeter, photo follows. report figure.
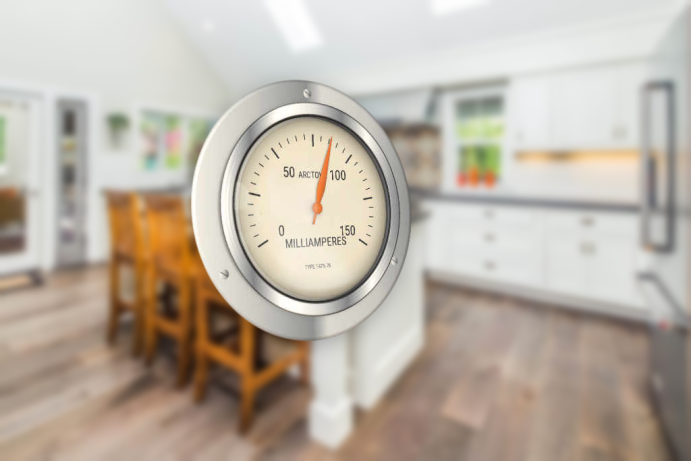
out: 85 mA
